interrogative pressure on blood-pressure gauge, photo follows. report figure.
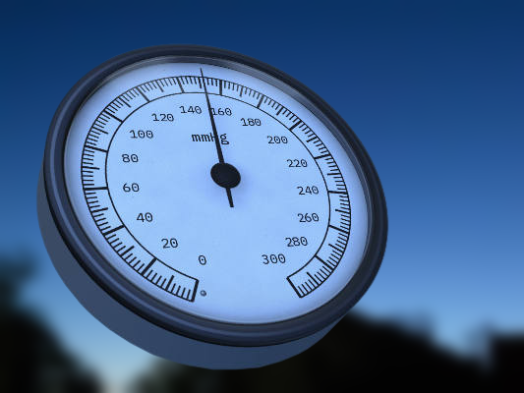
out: 150 mmHg
